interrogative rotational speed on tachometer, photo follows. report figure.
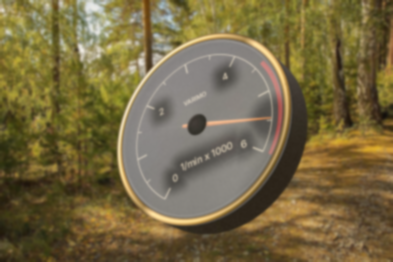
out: 5500 rpm
